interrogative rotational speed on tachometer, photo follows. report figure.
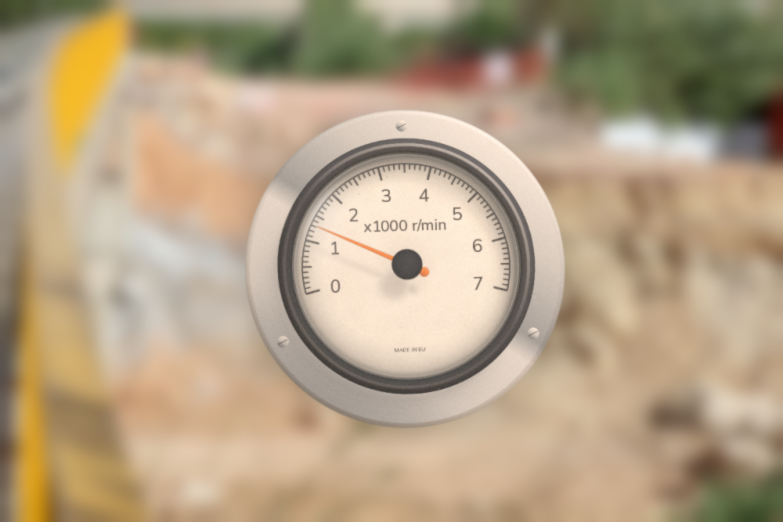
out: 1300 rpm
